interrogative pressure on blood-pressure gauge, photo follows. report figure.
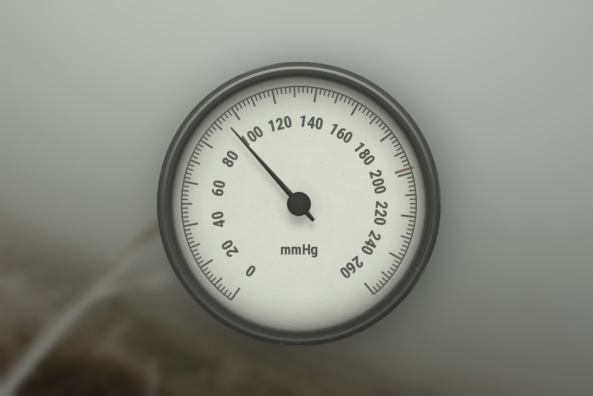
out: 94 mmHg
